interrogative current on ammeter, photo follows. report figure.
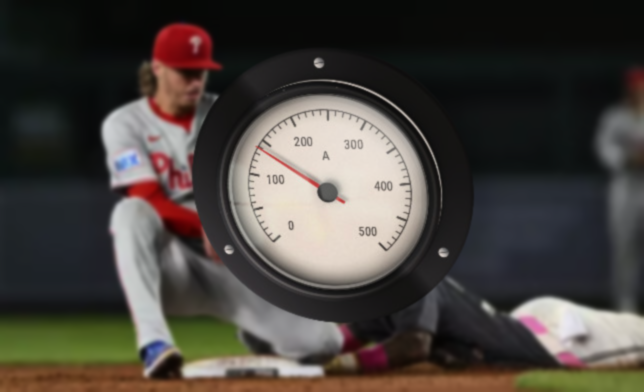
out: 140 A
